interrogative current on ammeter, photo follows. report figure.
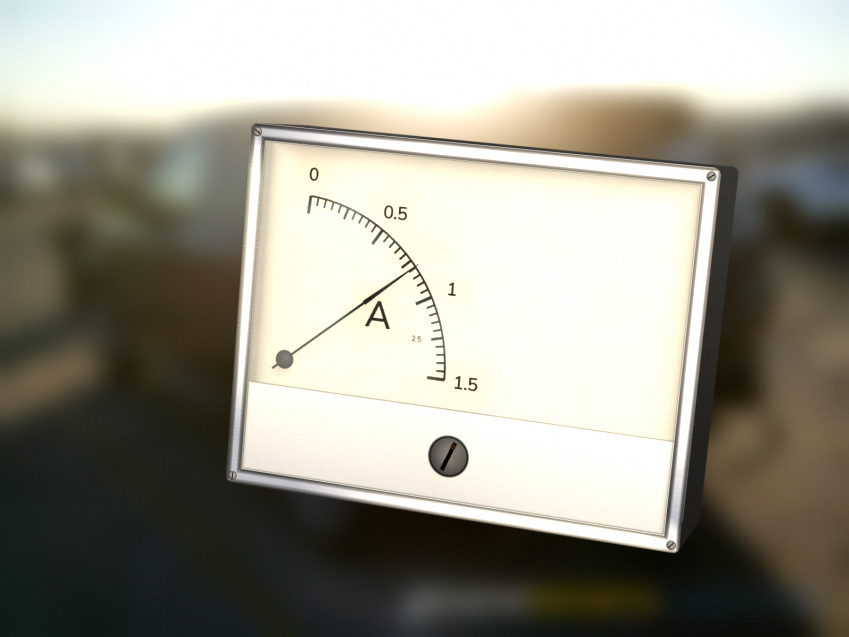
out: 0.8 A
